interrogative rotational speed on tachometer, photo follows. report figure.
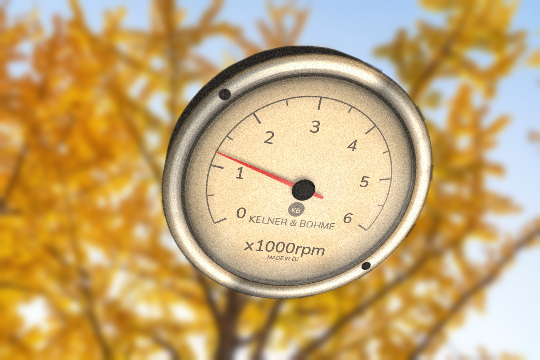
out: 1250 rpm
